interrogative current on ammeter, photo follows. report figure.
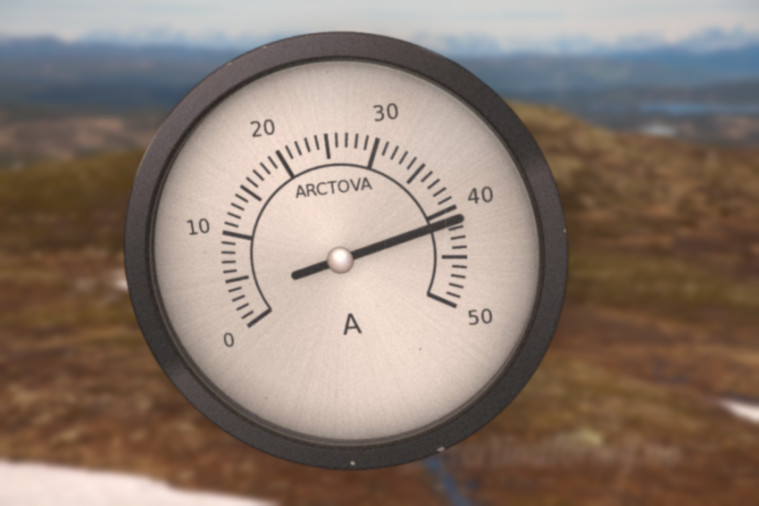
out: 41 A
